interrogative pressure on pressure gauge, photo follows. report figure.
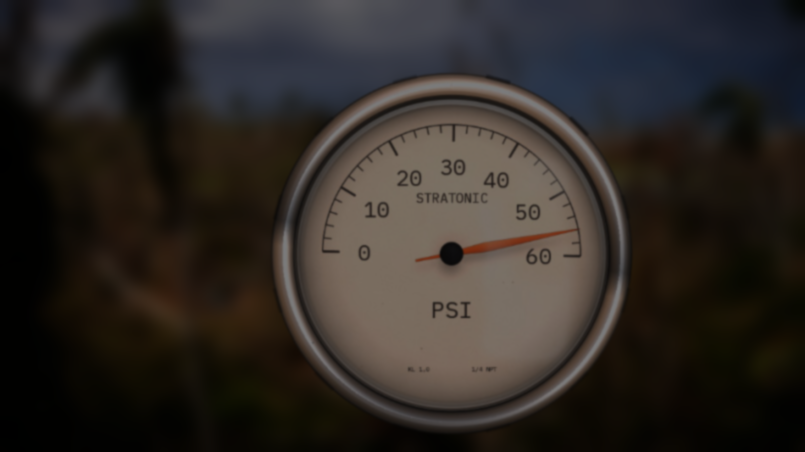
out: 56 psi
